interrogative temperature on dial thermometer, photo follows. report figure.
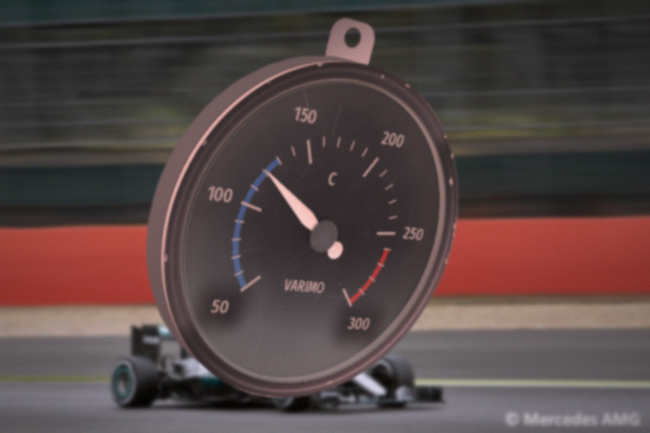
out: 120 °C
